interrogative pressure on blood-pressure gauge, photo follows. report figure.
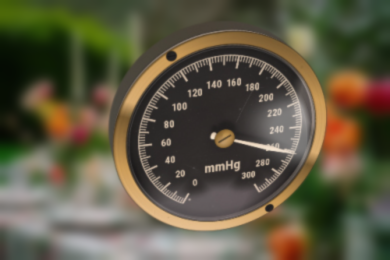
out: 260 mmHg
